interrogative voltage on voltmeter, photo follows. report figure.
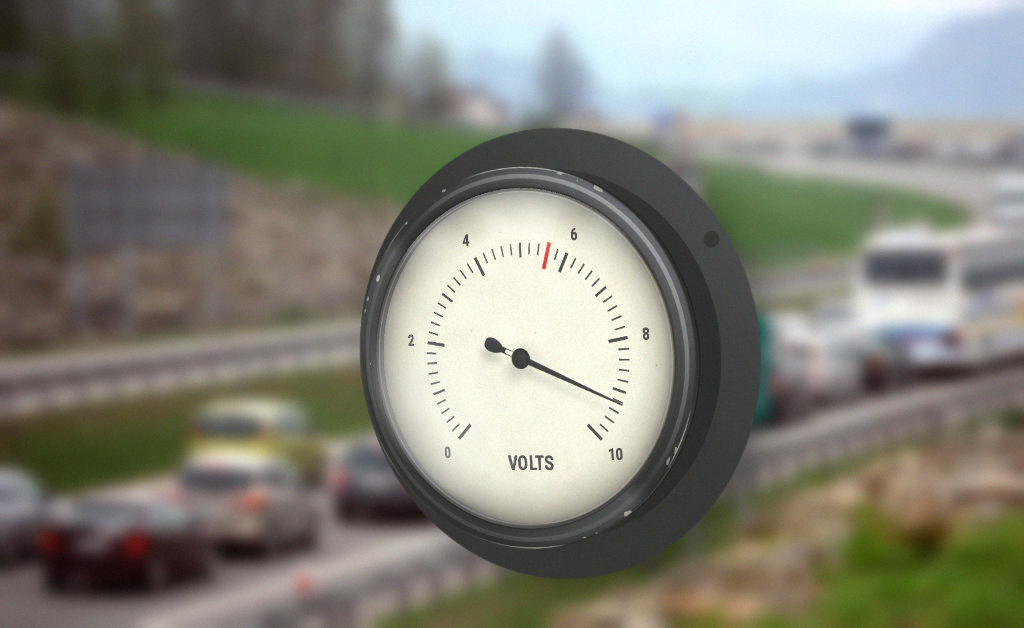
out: 9.2 V
